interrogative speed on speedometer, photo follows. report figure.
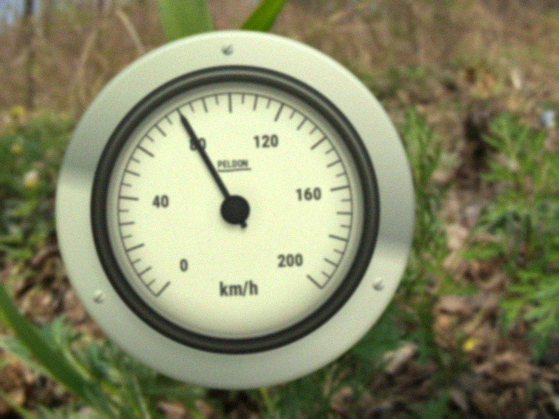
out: 80 km/h
